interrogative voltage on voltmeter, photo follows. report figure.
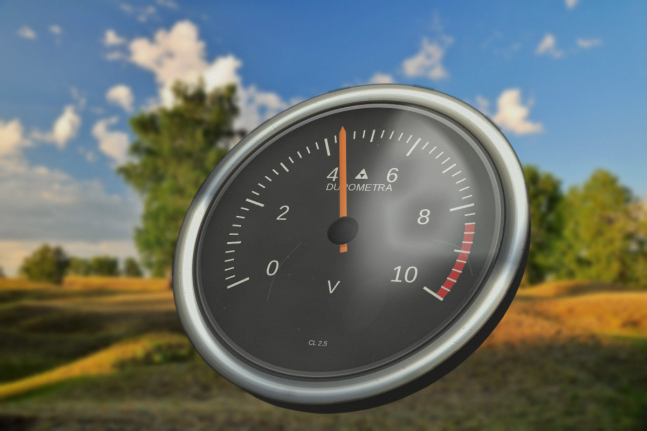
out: 4.4 V
